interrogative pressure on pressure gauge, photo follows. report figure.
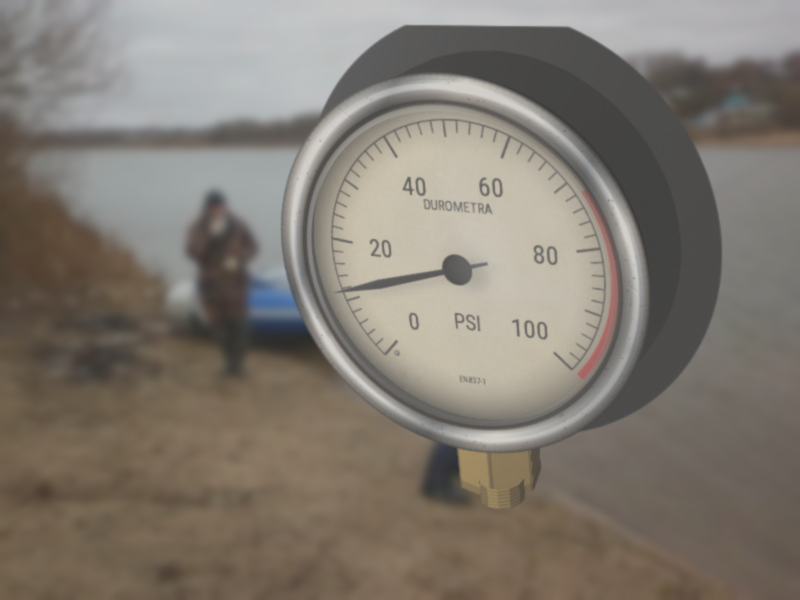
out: 12 psi
